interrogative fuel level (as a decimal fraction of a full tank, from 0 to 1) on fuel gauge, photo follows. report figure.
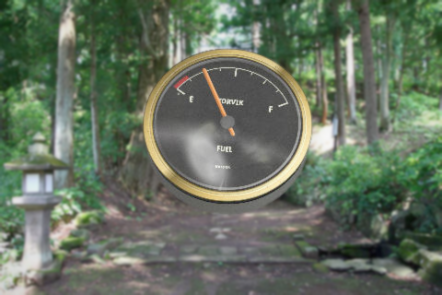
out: 0.25
